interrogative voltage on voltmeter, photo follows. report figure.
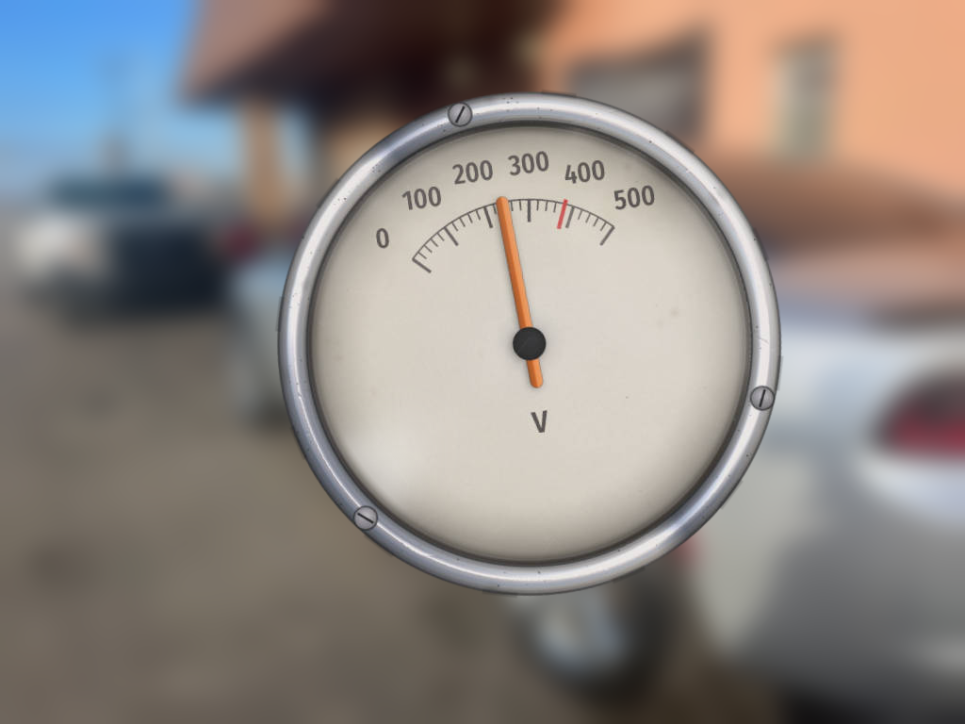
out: 240 V
